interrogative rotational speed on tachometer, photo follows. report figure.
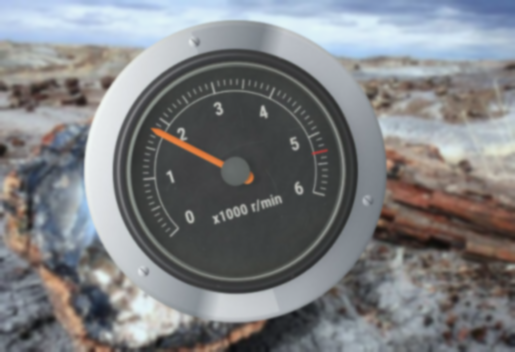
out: 1800 rpm
